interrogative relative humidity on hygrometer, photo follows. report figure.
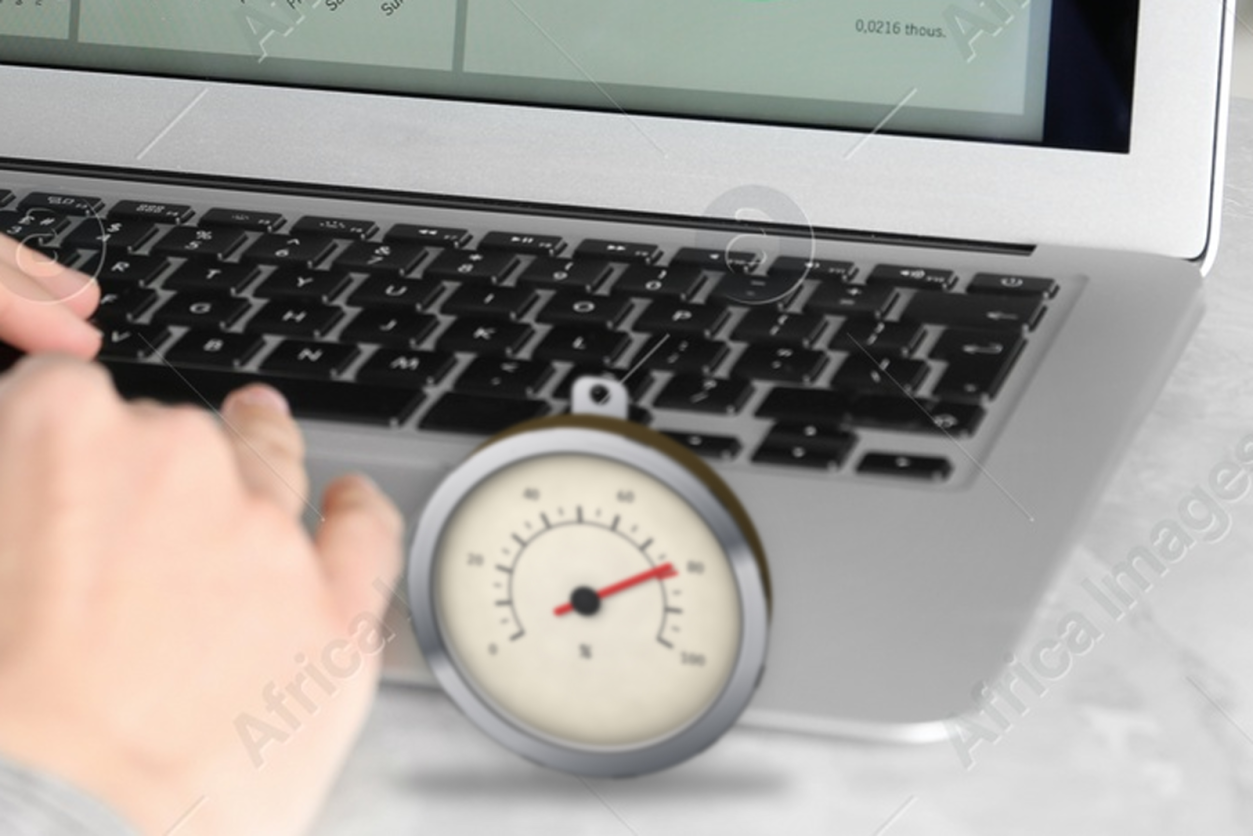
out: 77.5 %
